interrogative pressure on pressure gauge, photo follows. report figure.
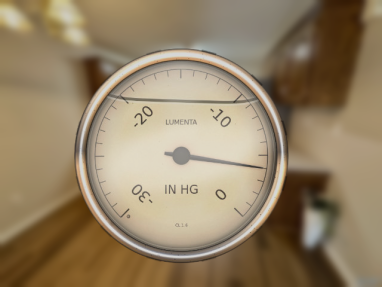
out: -4 inHg
